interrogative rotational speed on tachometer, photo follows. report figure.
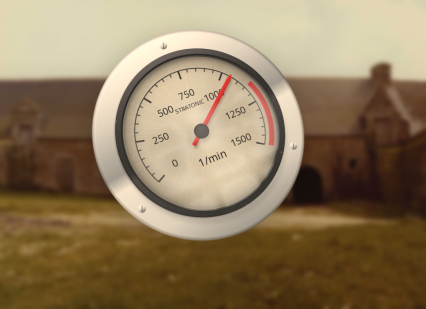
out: 1050 rpm
